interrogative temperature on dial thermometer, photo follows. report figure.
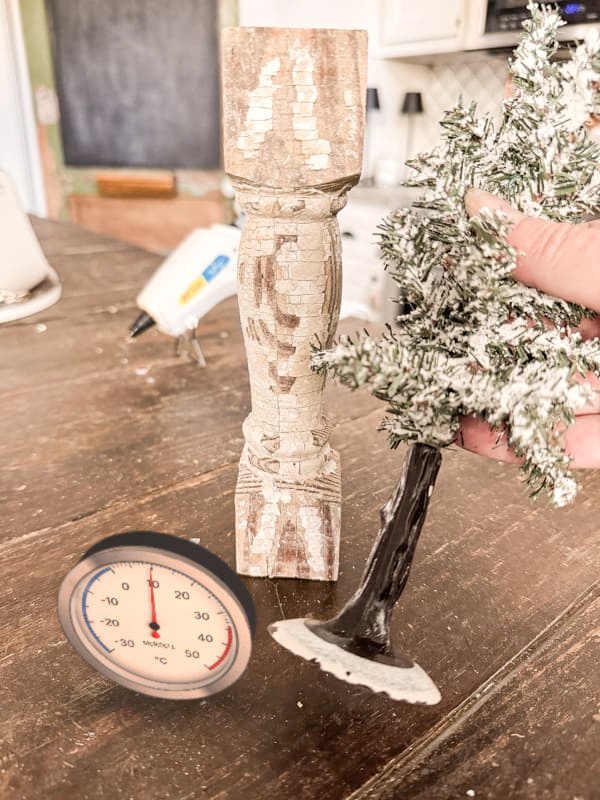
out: 10 °C
